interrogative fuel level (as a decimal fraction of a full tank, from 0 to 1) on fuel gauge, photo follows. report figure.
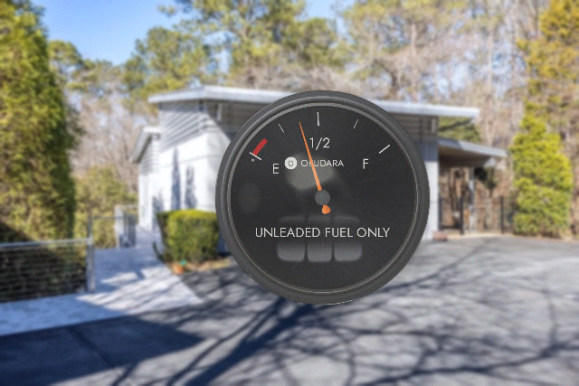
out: 0.375
